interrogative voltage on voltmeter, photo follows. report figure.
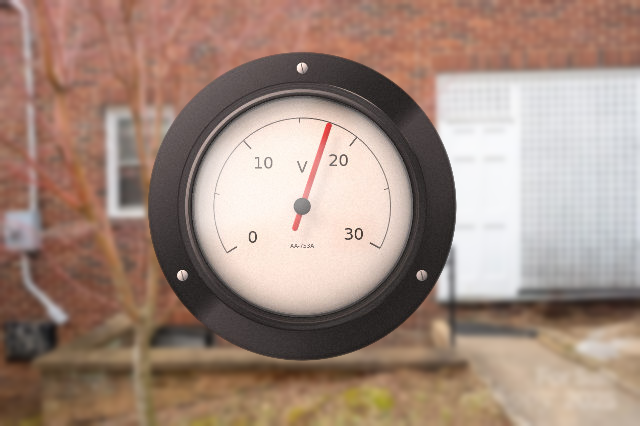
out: 17.5 V
